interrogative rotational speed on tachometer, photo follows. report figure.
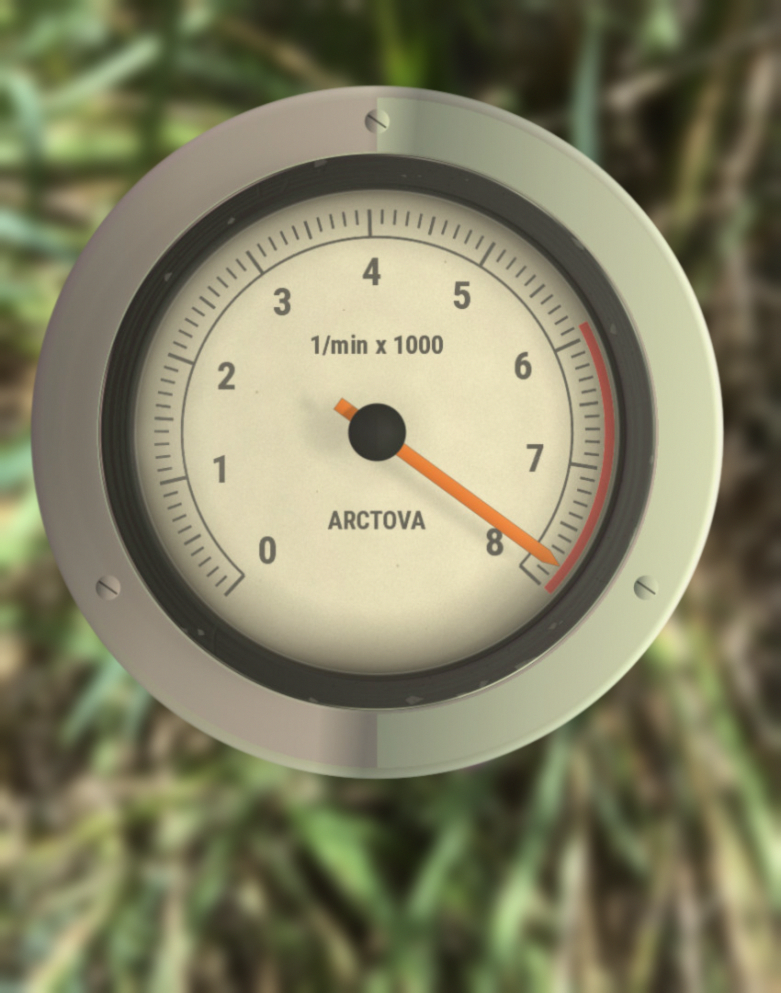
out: 7800 rpm
